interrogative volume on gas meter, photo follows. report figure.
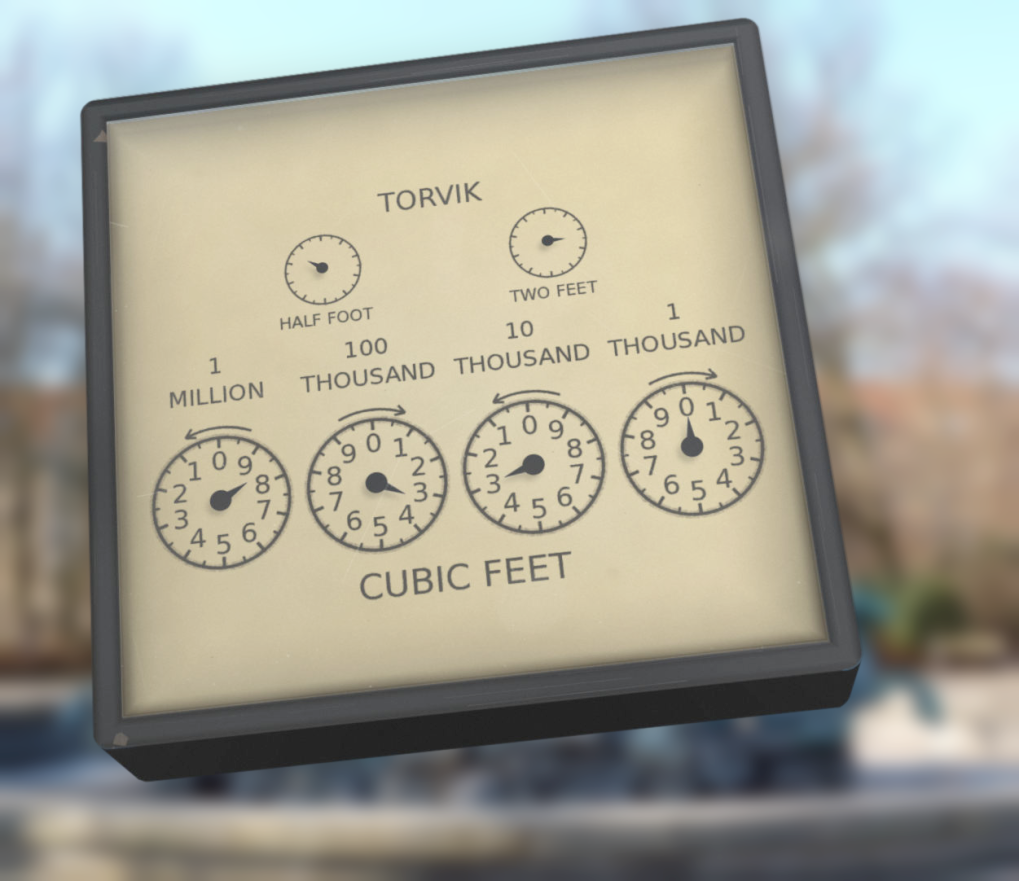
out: 833000 ft³
